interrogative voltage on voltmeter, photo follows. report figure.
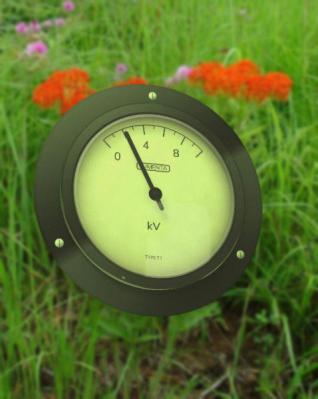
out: 2 kV
